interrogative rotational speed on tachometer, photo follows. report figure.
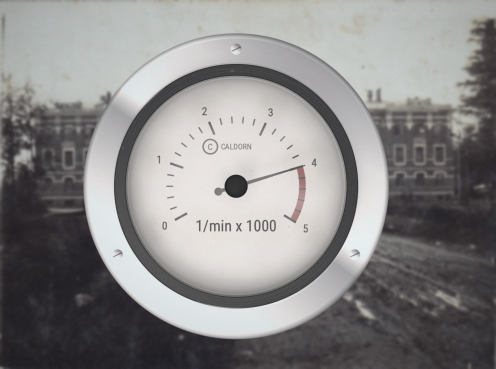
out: 4000 rpm
